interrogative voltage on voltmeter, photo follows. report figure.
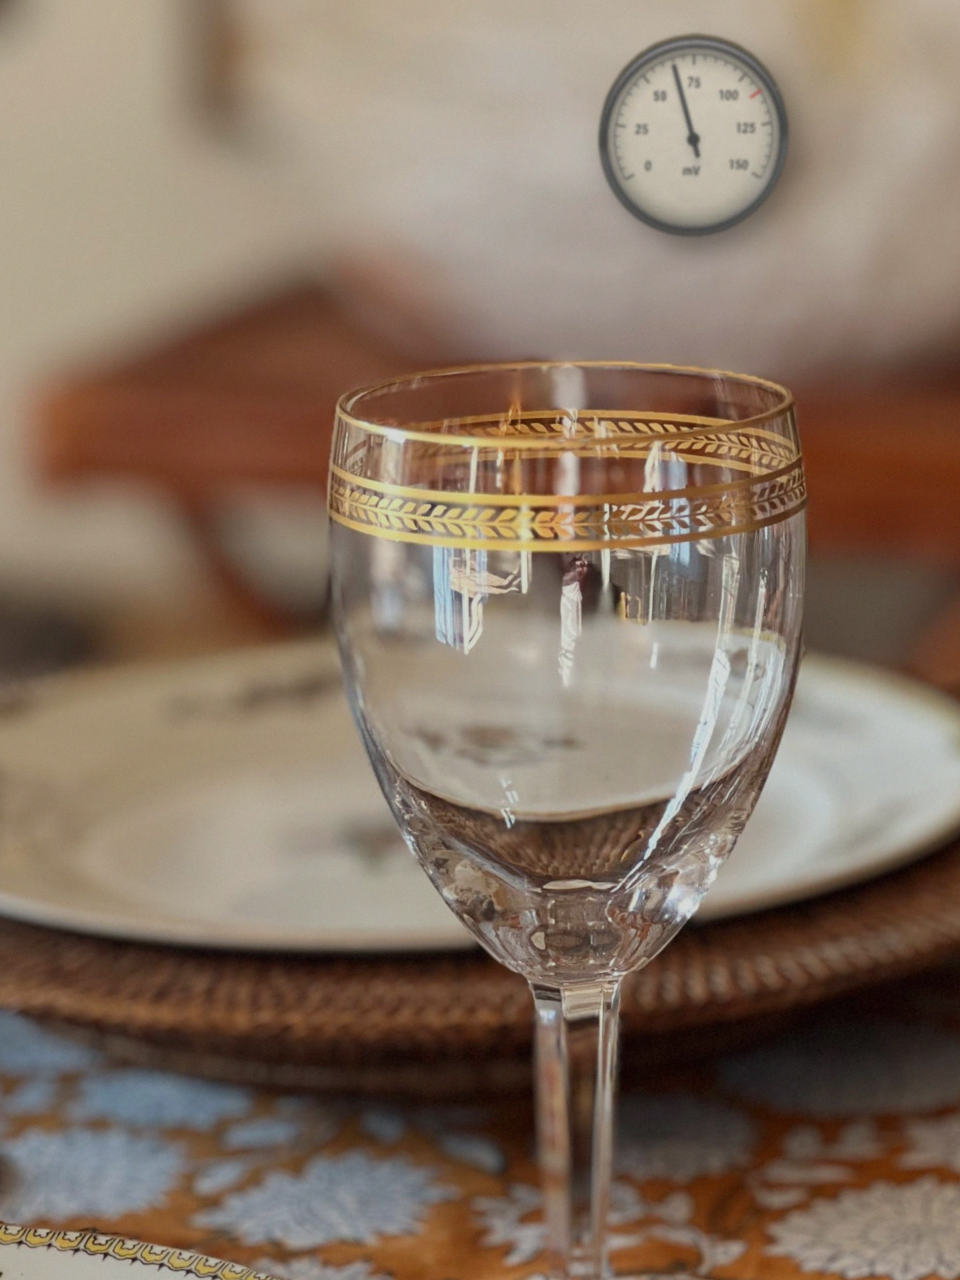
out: 65 mV
